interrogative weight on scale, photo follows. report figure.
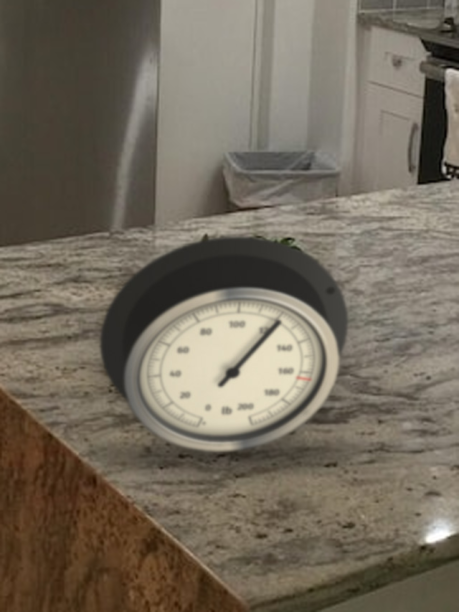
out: 120 lb
